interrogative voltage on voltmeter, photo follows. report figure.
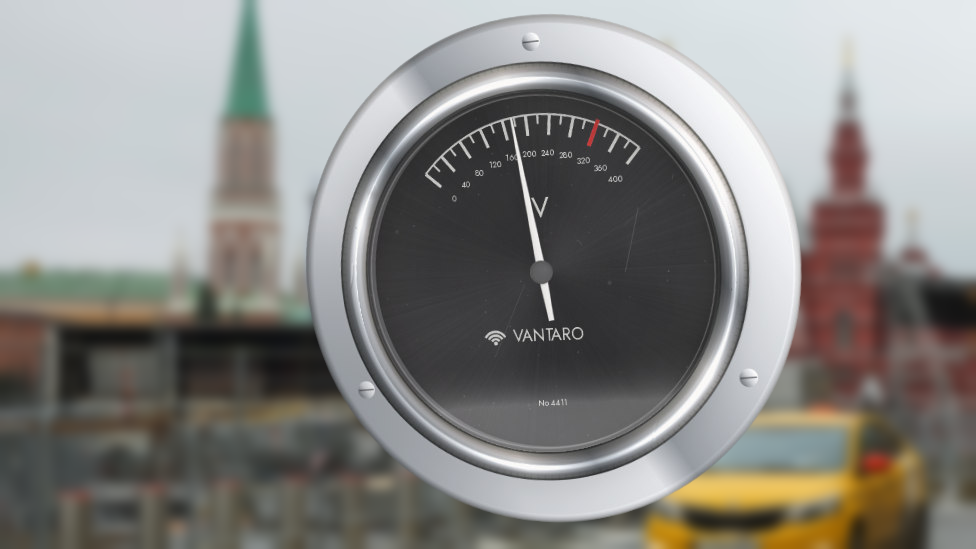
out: 180 V
